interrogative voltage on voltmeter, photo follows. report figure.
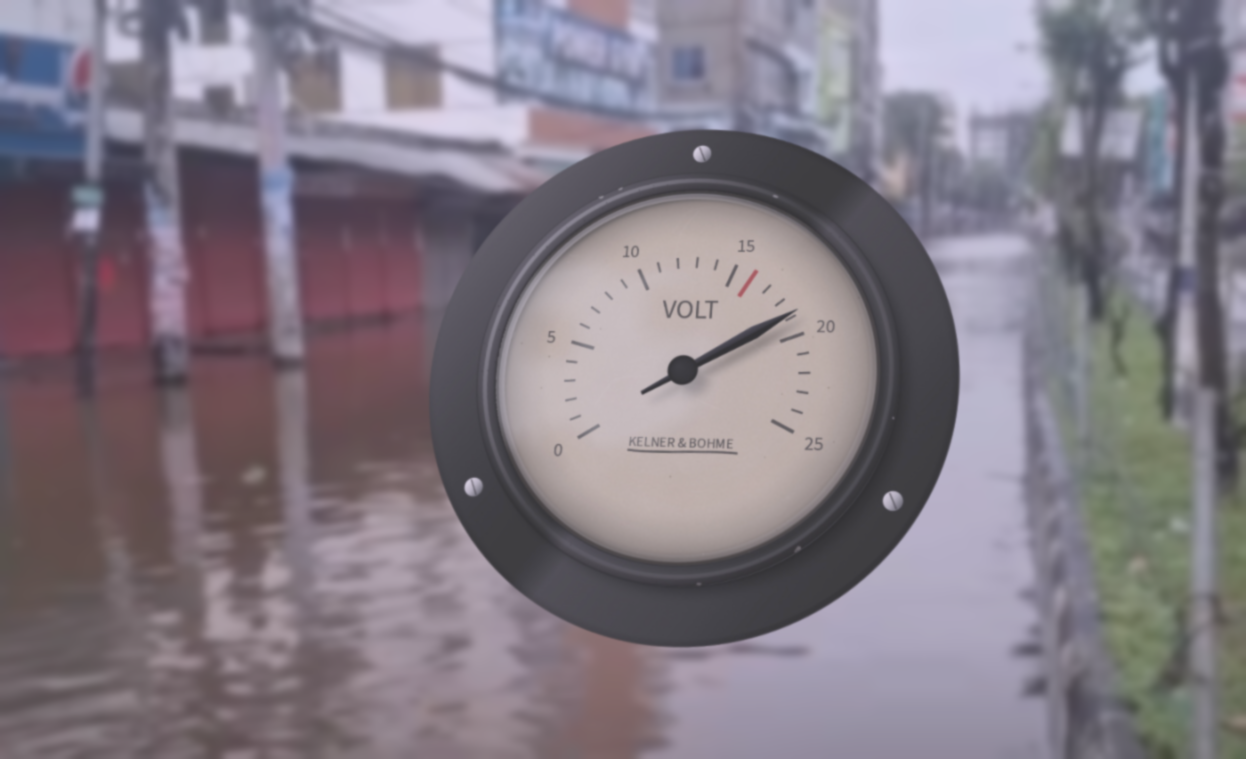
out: 19 V
